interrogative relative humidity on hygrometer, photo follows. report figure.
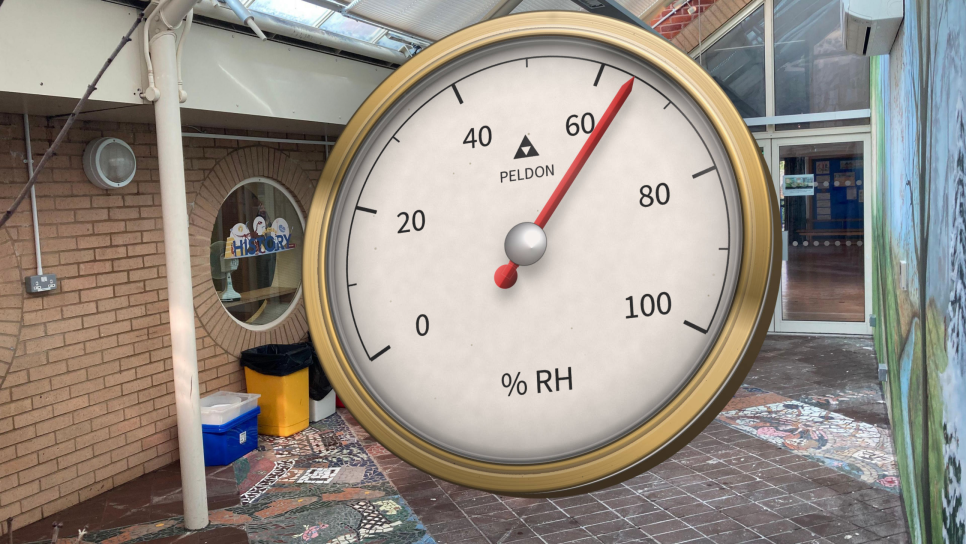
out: 65 %
